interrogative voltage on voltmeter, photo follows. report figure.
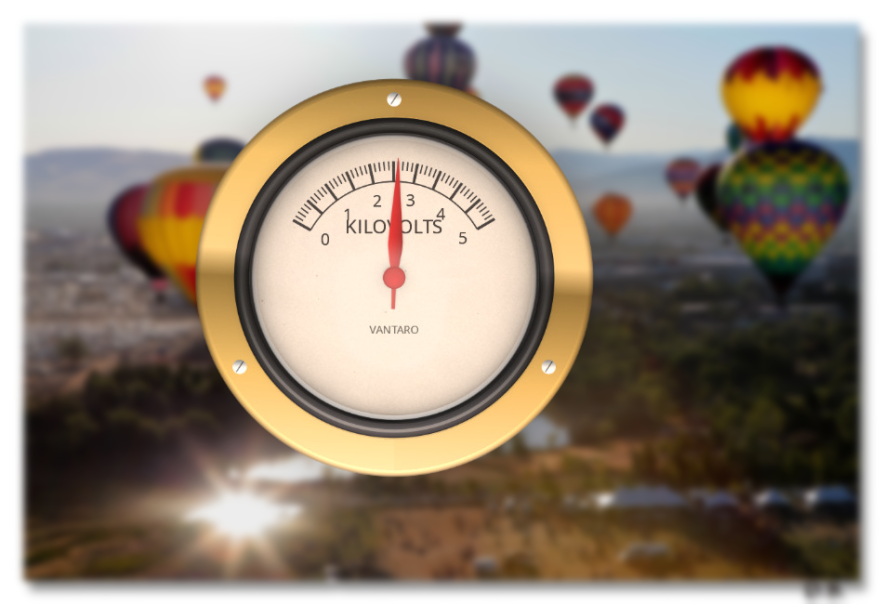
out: 2.6 kV
